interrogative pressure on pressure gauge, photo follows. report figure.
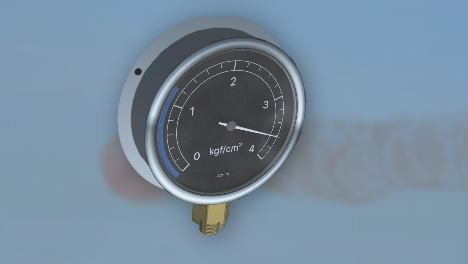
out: 3.6 kg/cm²
